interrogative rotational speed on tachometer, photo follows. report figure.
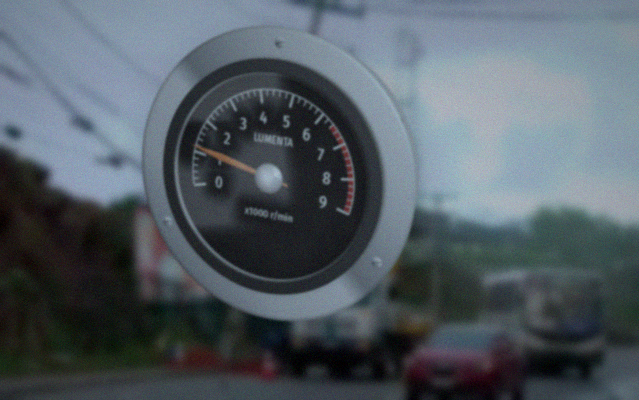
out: 1200 rpm
